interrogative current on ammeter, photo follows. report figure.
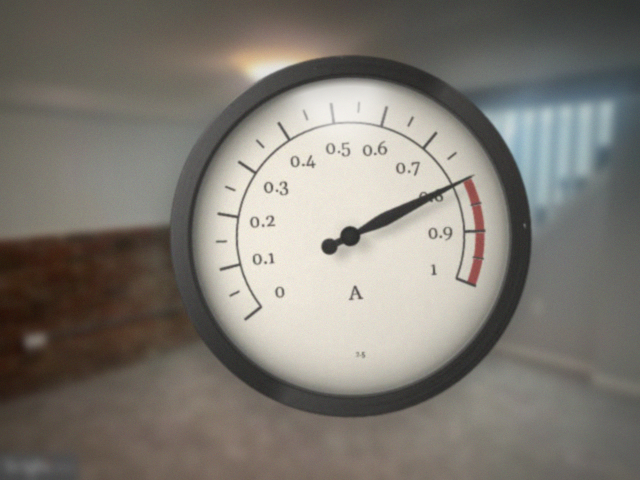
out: 0.8 A
